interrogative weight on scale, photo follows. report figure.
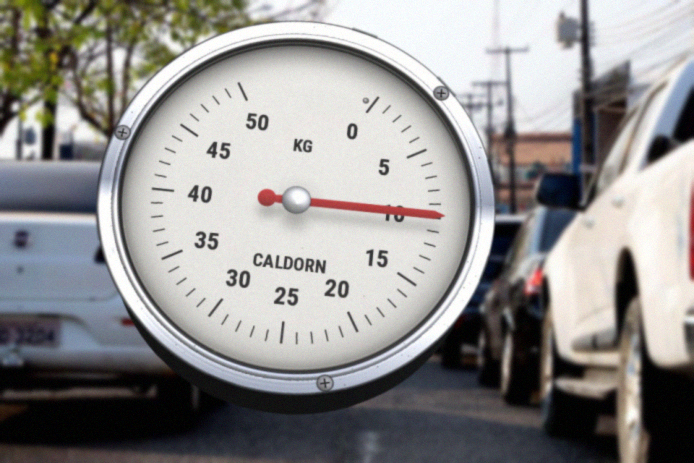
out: 10 kg
